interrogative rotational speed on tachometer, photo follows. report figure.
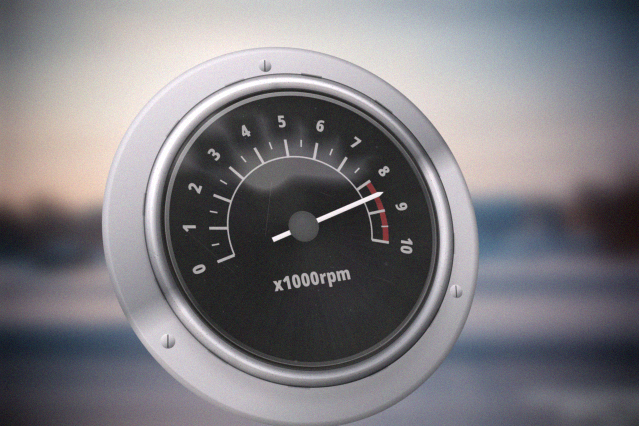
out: 8500 rpm
